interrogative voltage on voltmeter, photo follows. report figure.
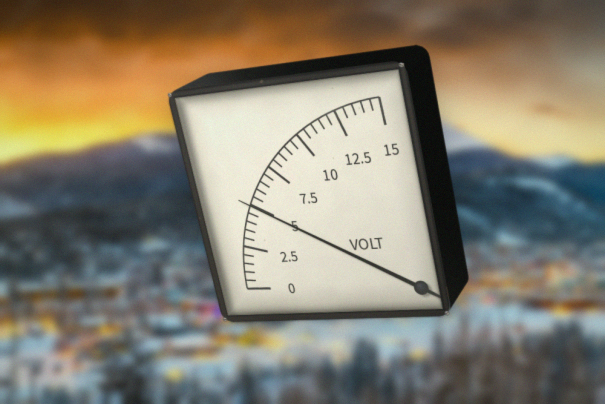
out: 5 V
